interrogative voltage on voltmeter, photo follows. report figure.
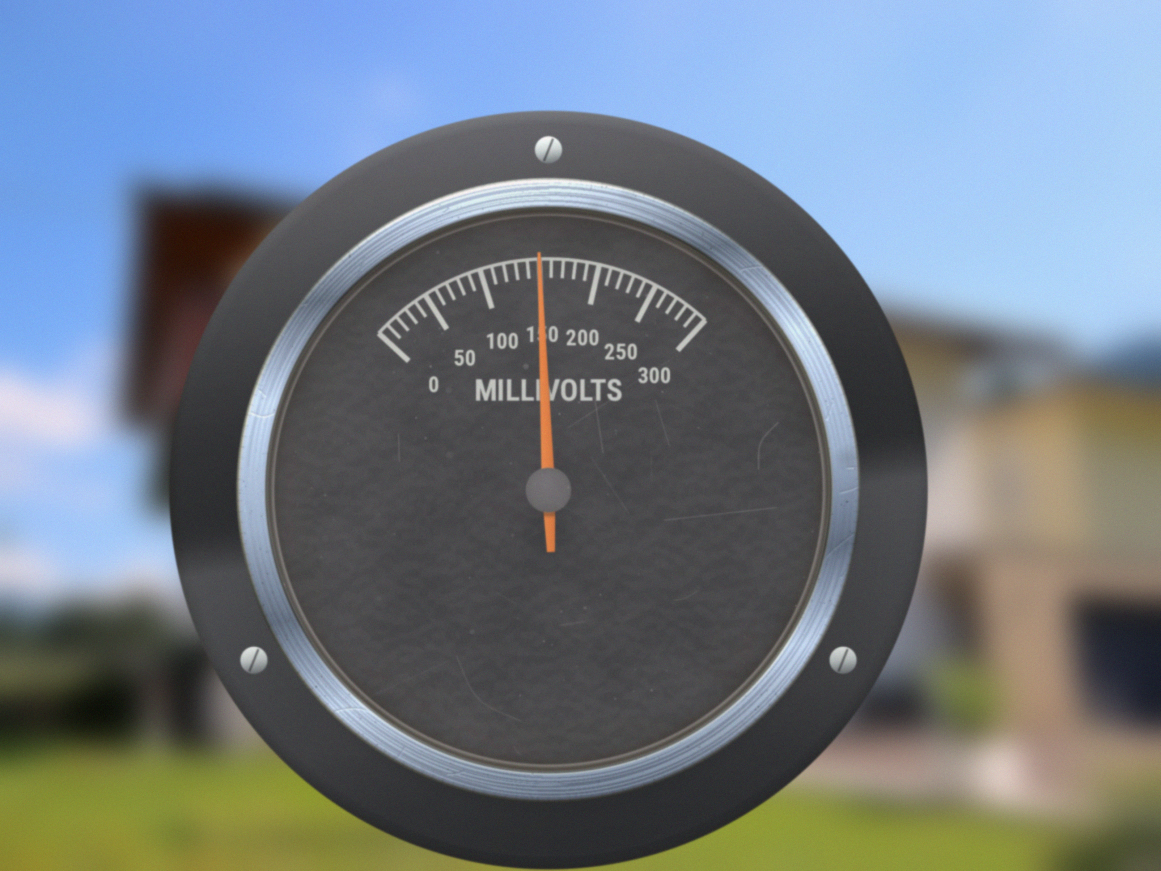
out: 150 mV
